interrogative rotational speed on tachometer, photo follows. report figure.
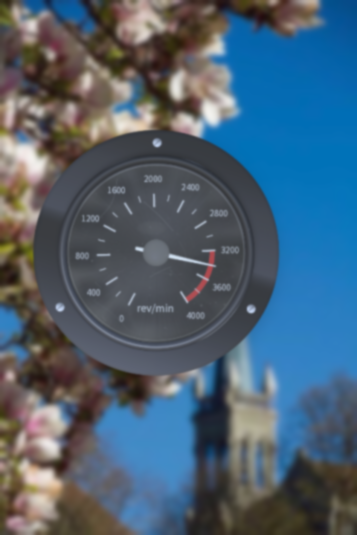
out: 3400 rpm
